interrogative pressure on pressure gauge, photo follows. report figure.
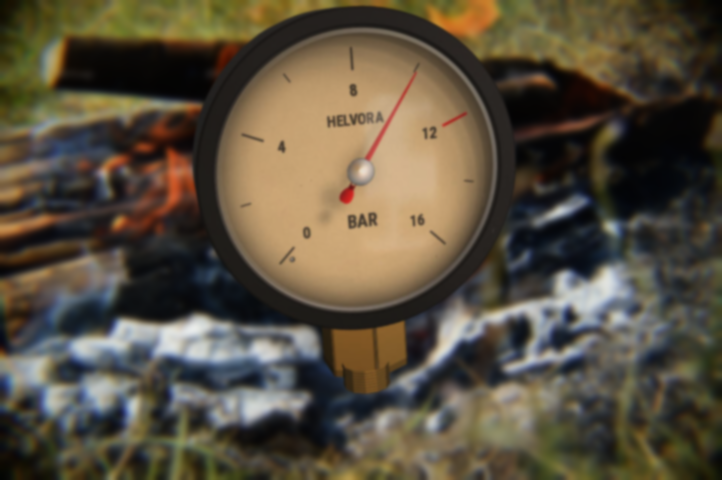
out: 10 bar
